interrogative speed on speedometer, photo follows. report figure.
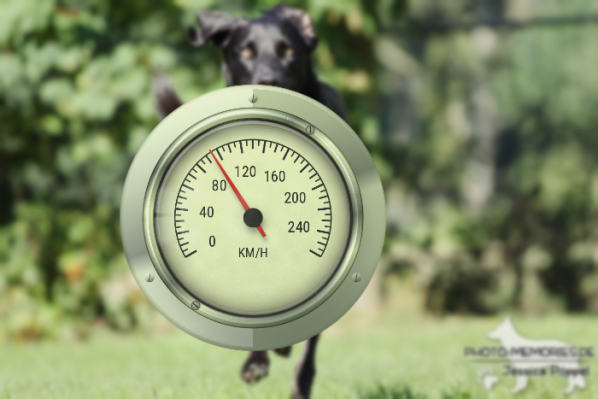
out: 95 km/h
